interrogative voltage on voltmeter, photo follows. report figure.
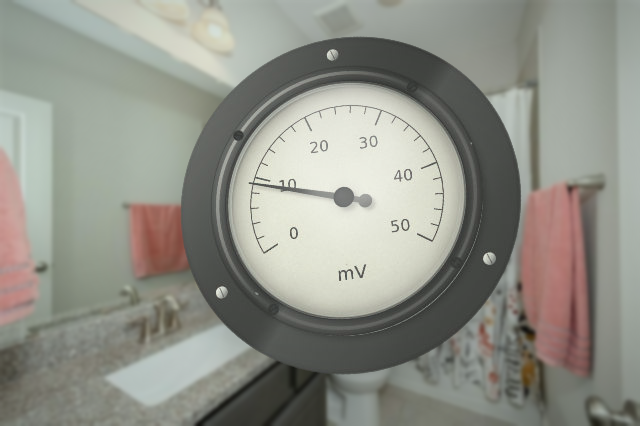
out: 9 mV
